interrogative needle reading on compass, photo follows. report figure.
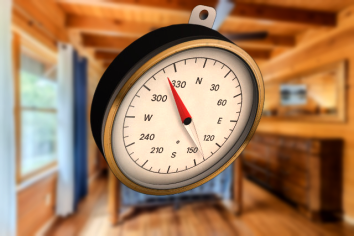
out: 320 °
